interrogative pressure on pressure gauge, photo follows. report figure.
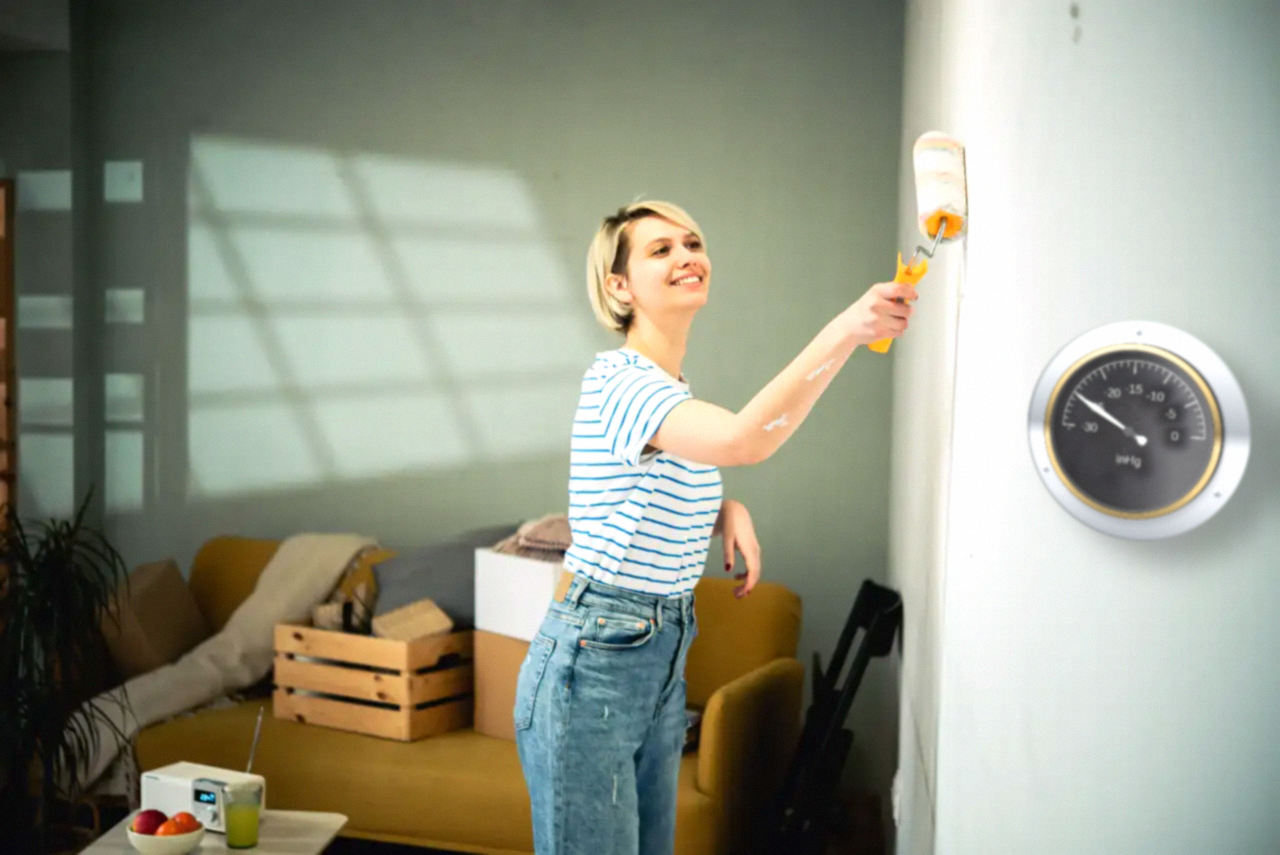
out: -25 inHg
